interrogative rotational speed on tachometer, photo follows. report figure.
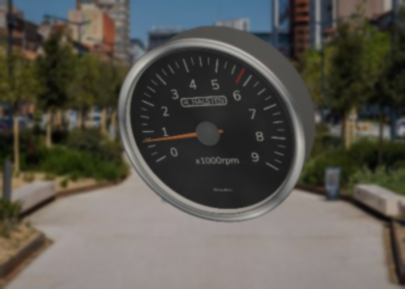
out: 750 rpm
